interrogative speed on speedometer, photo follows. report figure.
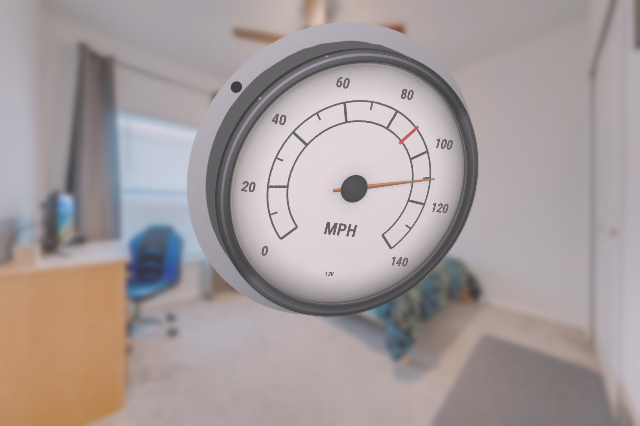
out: 110 mph
